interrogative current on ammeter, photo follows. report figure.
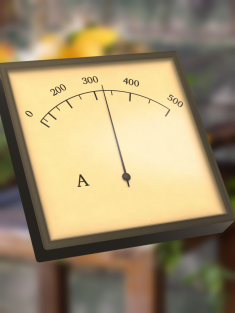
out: 325 A
